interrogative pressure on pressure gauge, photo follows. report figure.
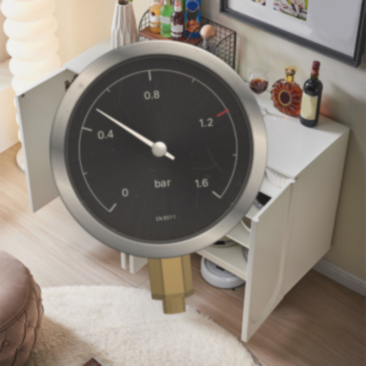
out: 0.5 bar
